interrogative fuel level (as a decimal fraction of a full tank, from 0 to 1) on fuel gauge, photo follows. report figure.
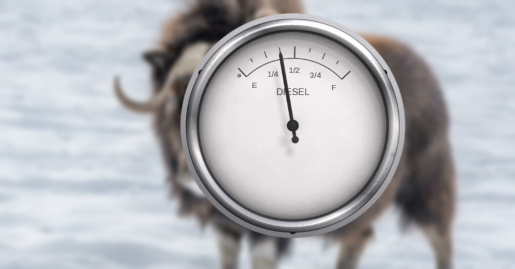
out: 0.375
